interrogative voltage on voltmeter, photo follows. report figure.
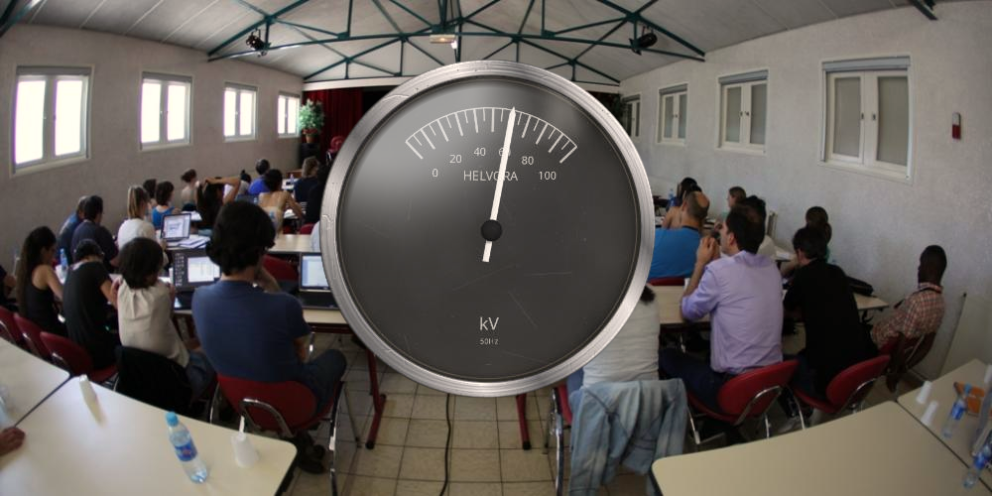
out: 60 kV
